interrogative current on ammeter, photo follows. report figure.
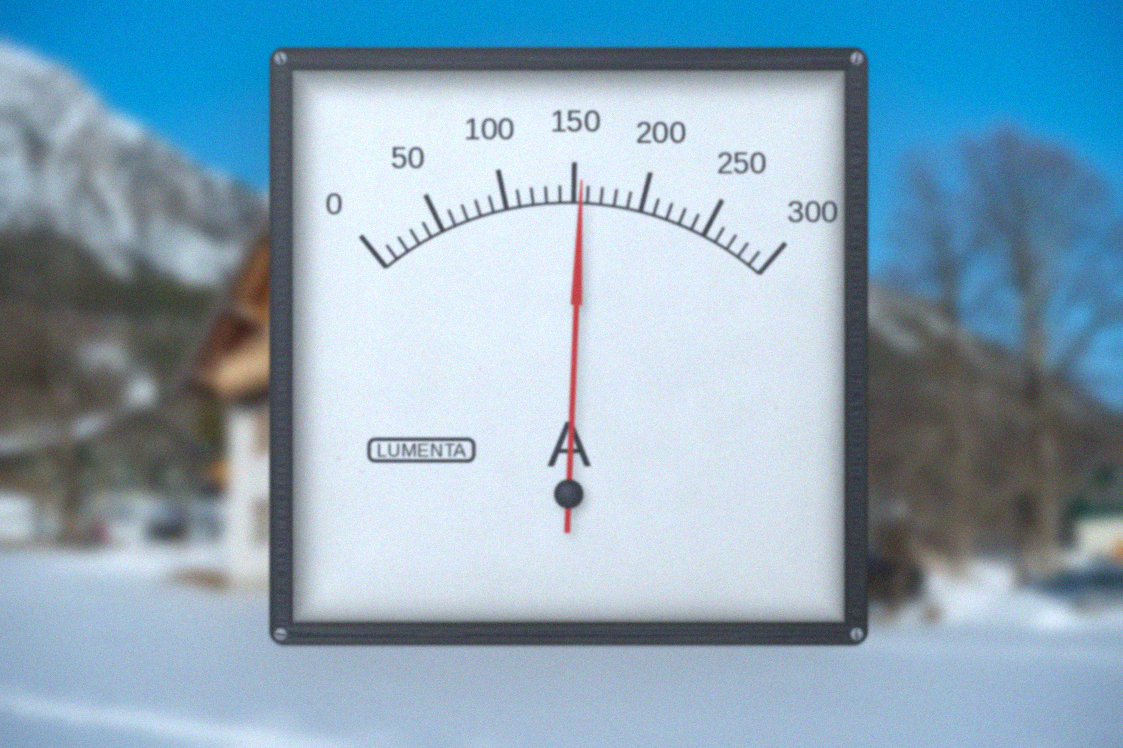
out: 155 A
